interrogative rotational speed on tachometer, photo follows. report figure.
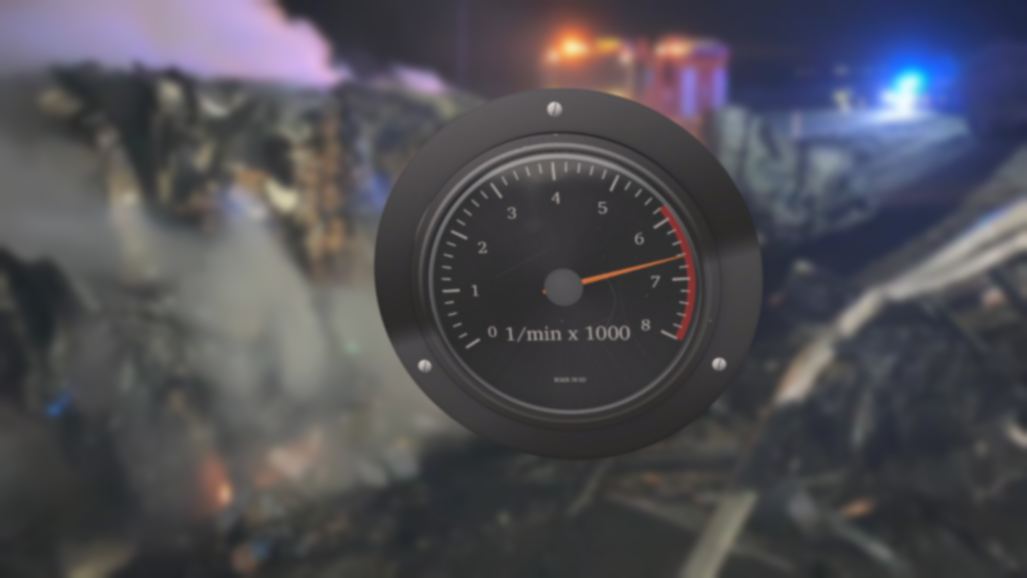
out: 6600 rpm
